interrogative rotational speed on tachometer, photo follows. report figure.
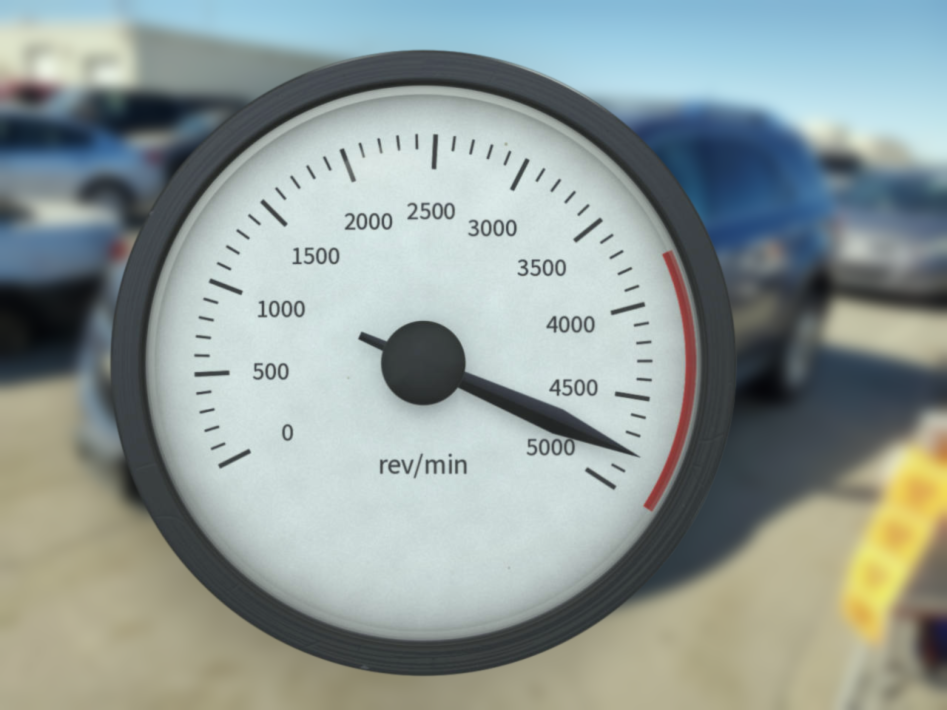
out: 4800 rpm
